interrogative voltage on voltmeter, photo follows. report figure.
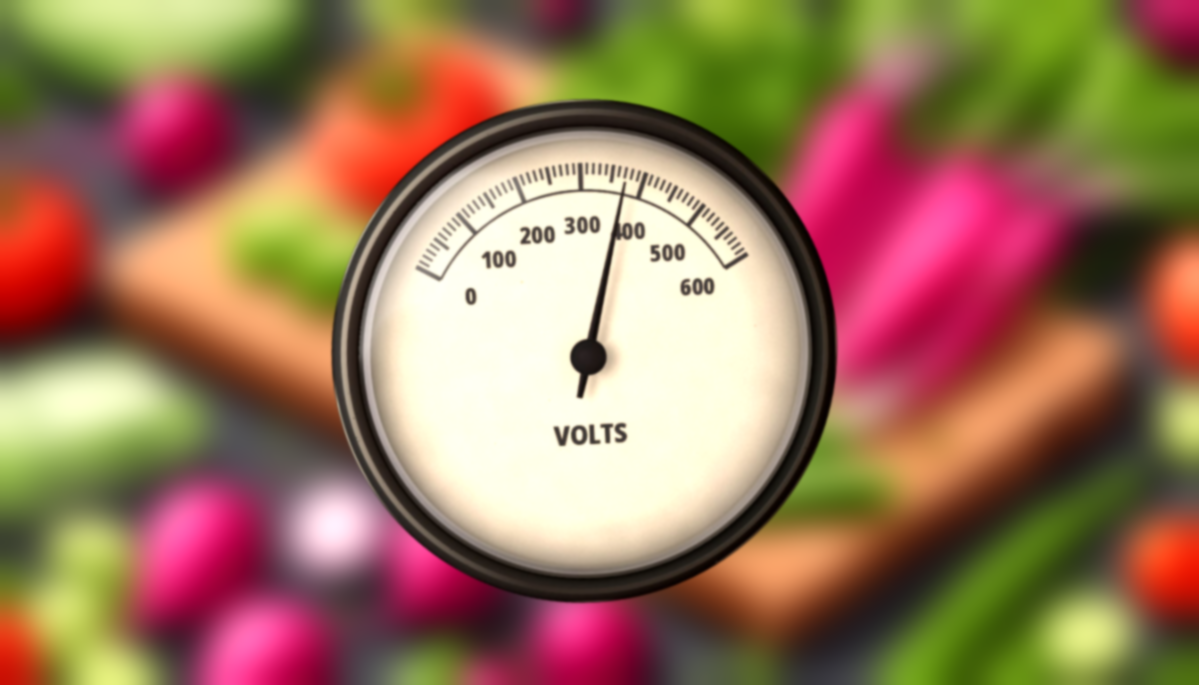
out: 370 V
